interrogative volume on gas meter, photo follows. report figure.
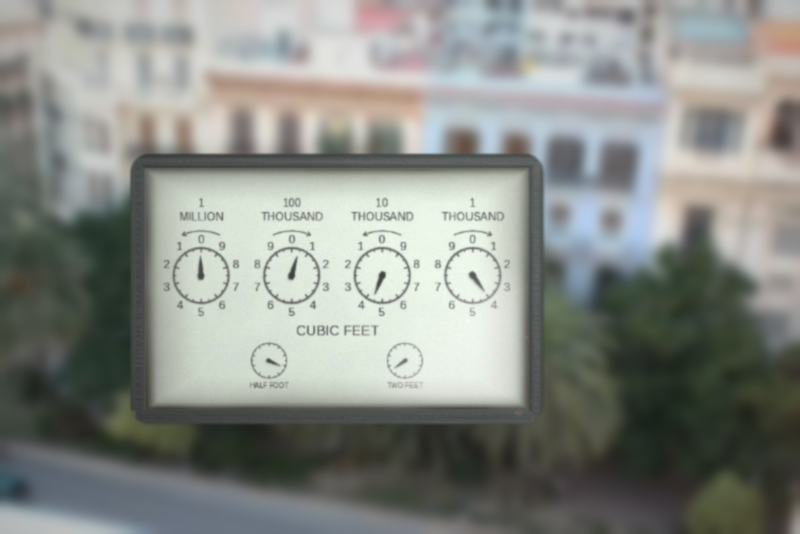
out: 4400 ft³
